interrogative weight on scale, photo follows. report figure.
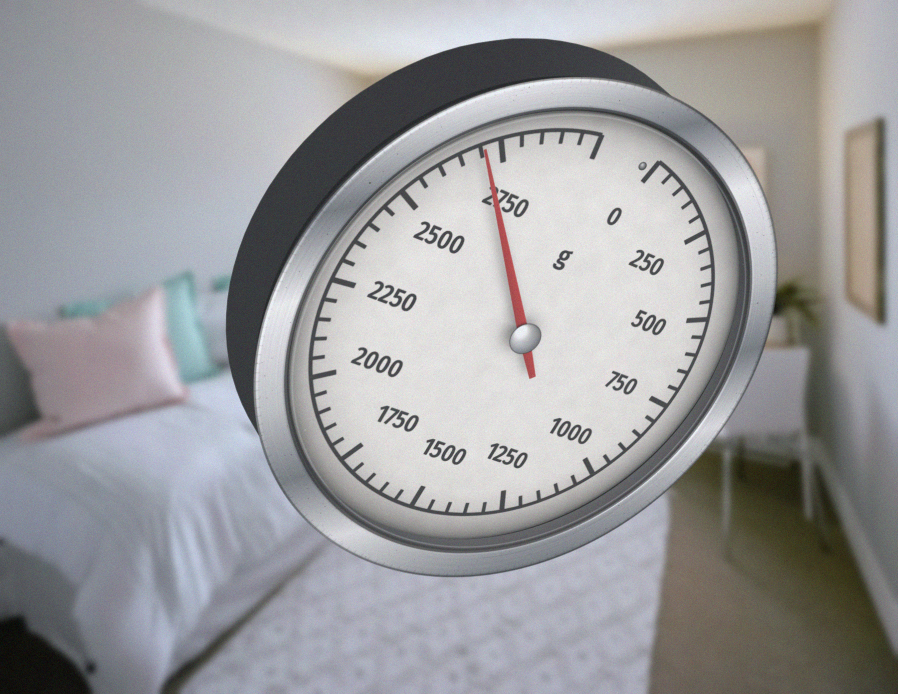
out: 2700 g
